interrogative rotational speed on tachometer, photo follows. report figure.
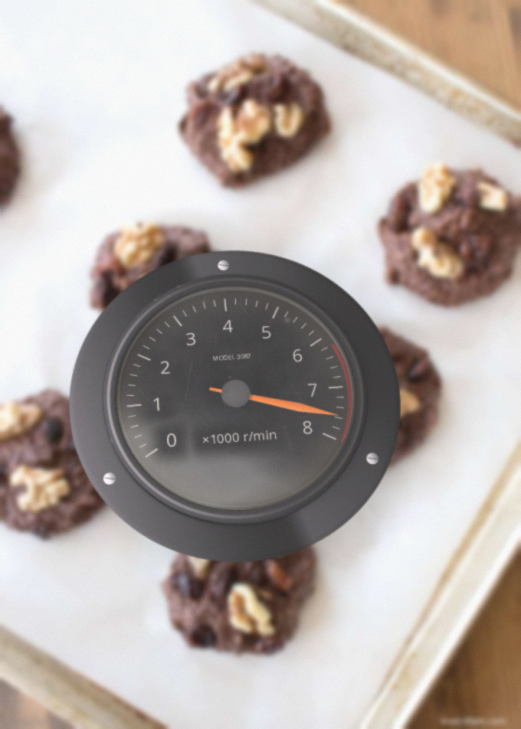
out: 7600 rpm
